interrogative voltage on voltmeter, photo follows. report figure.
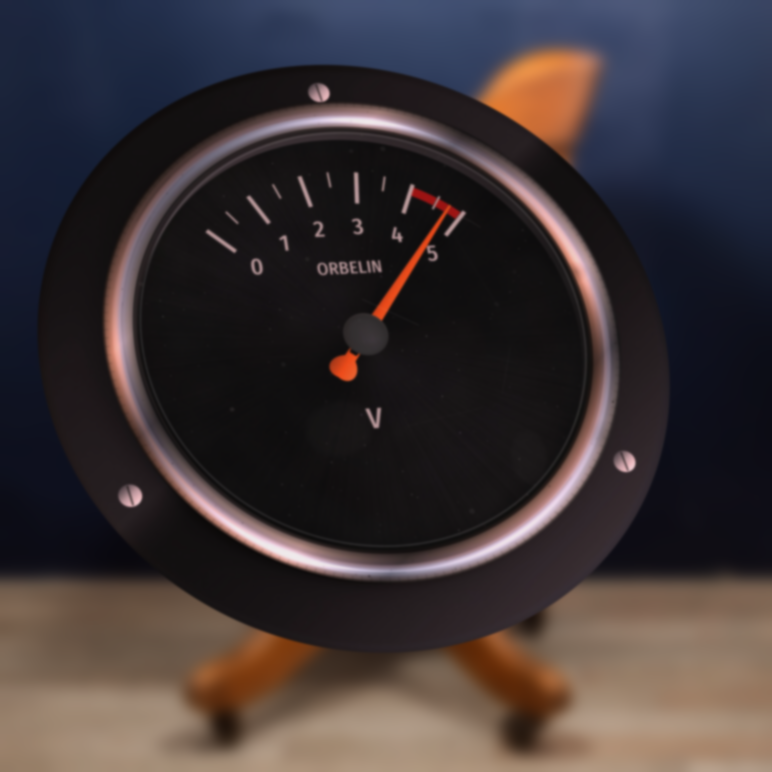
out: 4.75 V
